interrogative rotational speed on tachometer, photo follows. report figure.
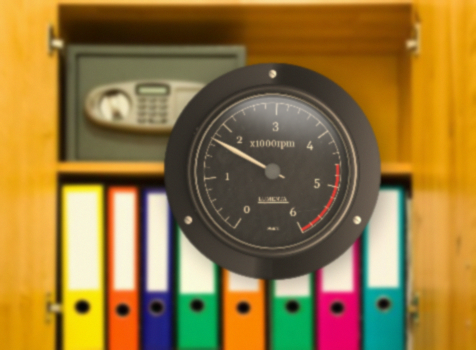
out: 1700 rpm
